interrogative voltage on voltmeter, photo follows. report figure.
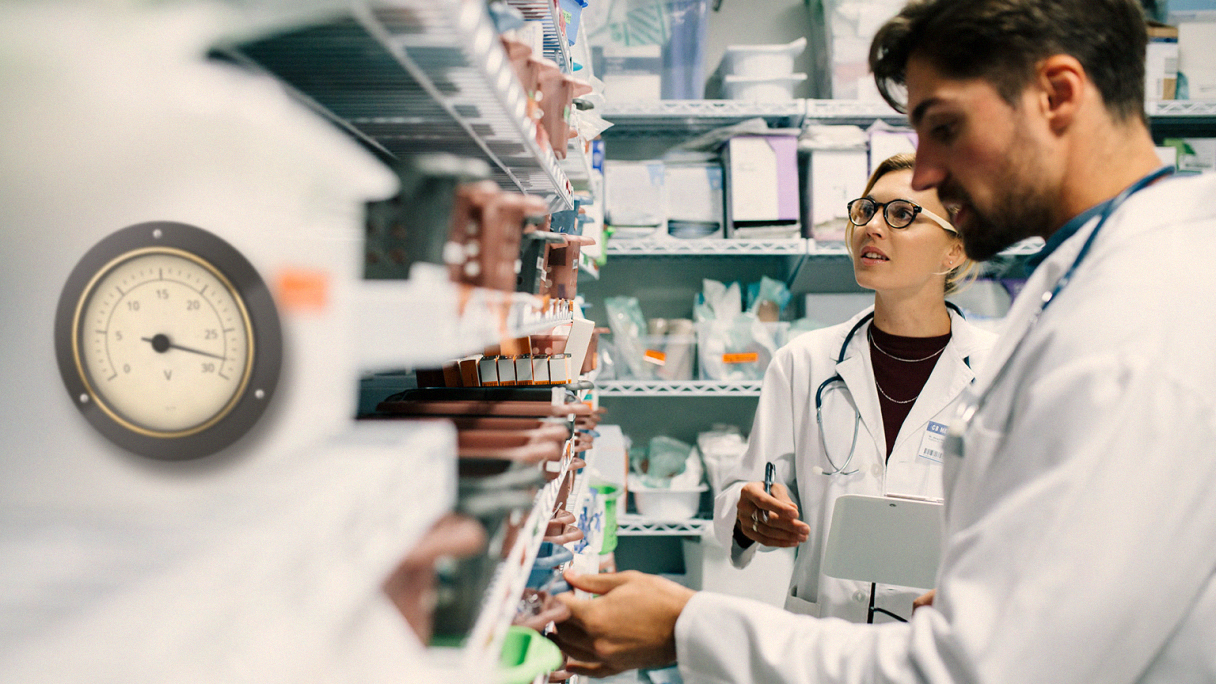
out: 28 V
